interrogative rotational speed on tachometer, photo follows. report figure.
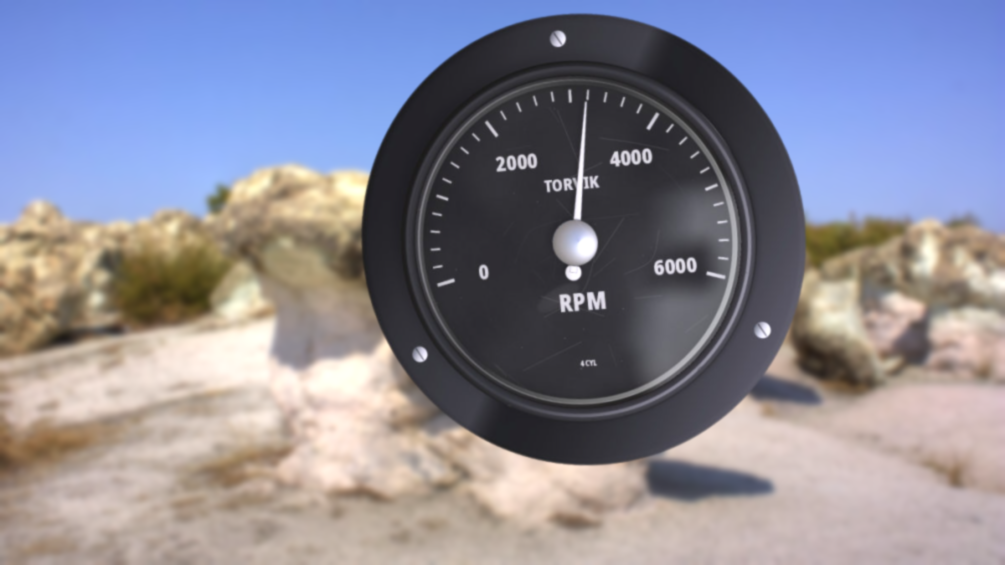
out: 3200 rpm
